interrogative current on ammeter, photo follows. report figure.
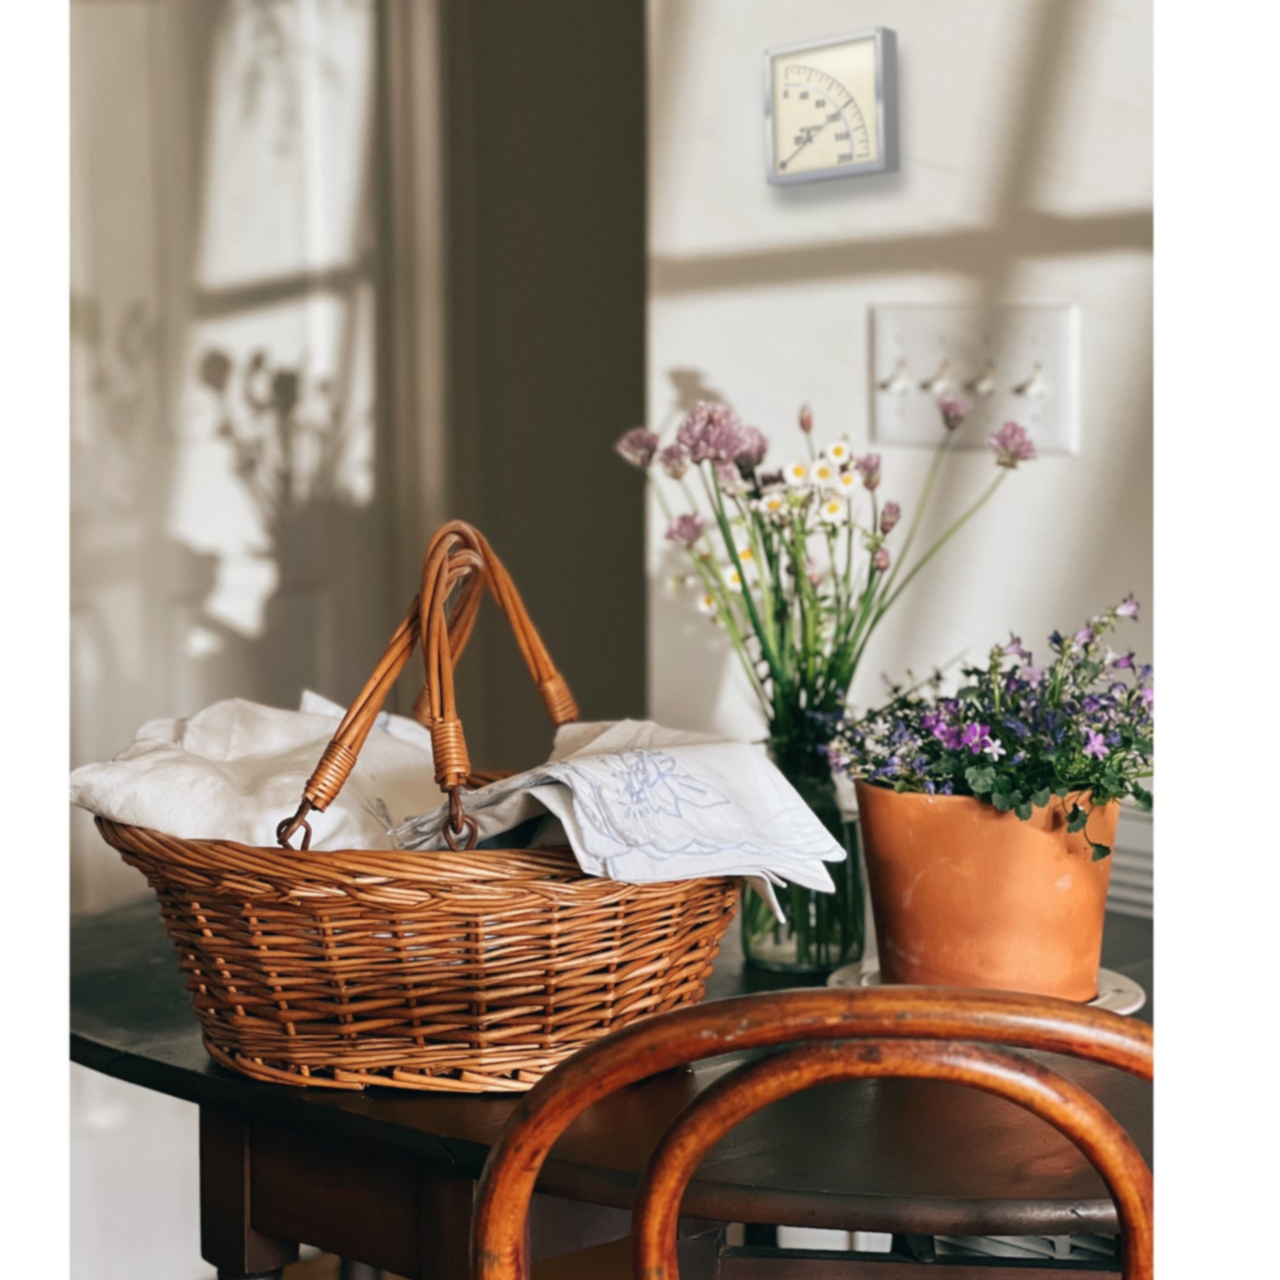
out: 120 mA
